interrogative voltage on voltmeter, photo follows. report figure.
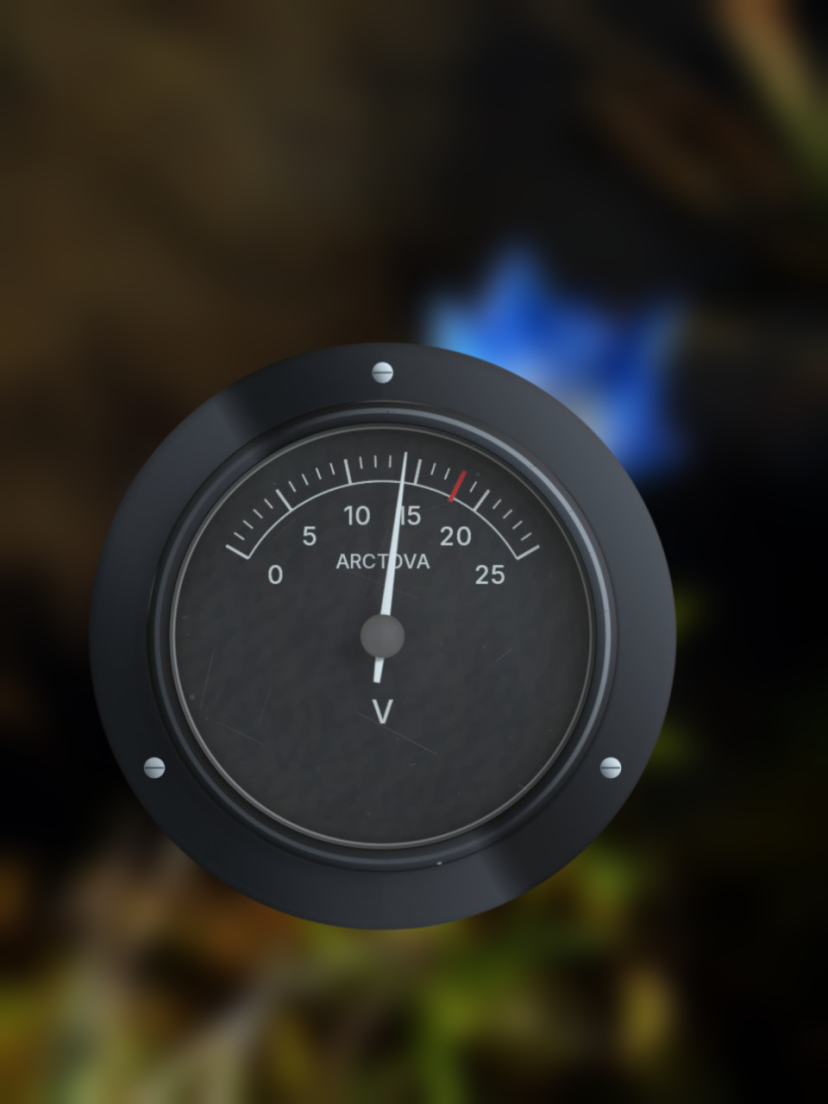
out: 14 V
